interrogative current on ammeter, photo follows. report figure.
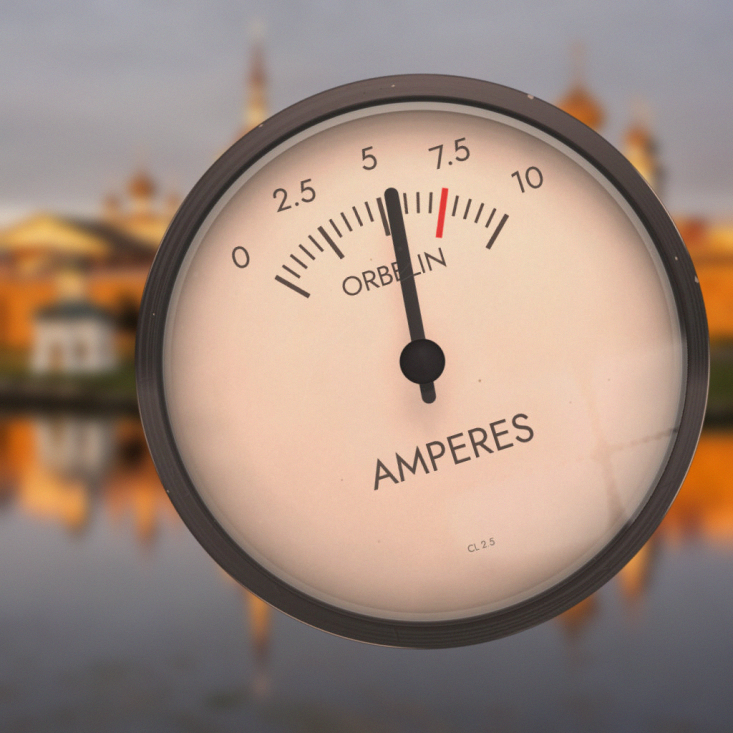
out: 5.5 A
